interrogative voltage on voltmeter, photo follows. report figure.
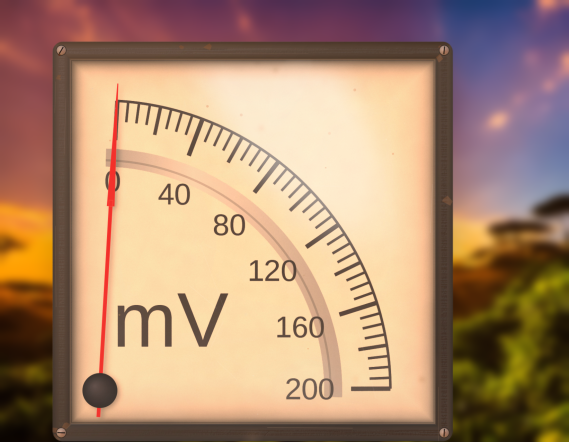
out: 0 mV
